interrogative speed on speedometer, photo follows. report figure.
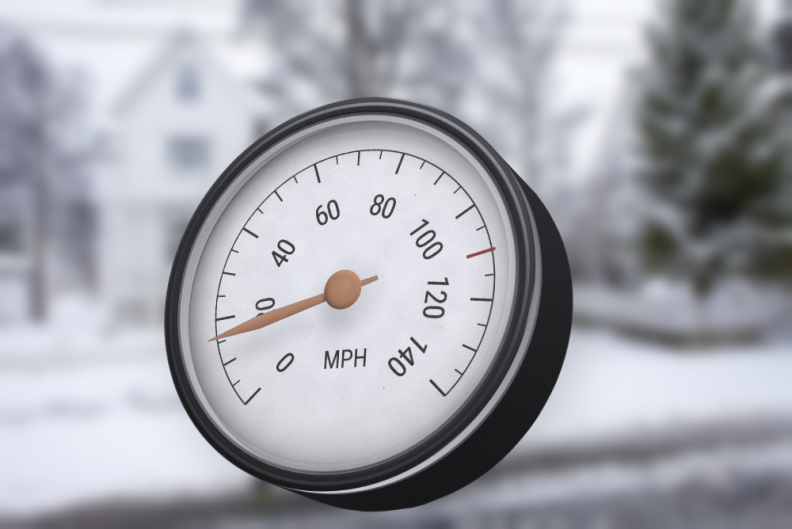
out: 15 mph
